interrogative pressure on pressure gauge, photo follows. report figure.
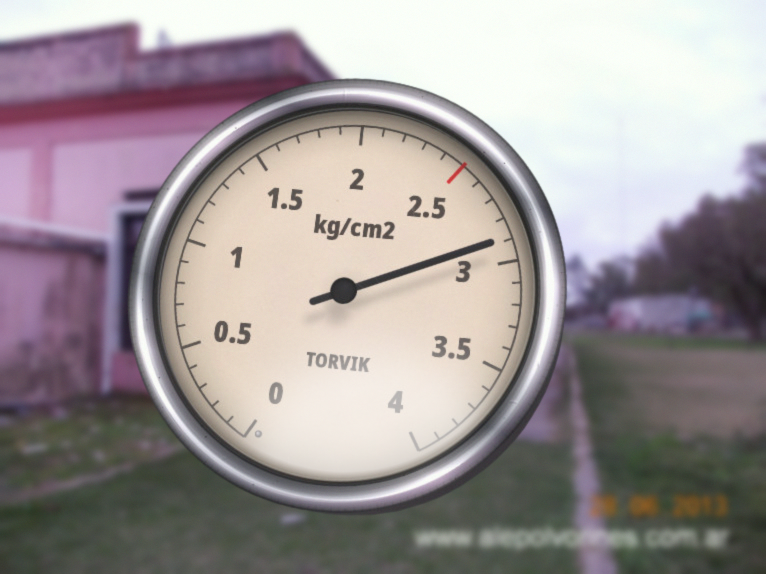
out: 2.9 kg/cm²
